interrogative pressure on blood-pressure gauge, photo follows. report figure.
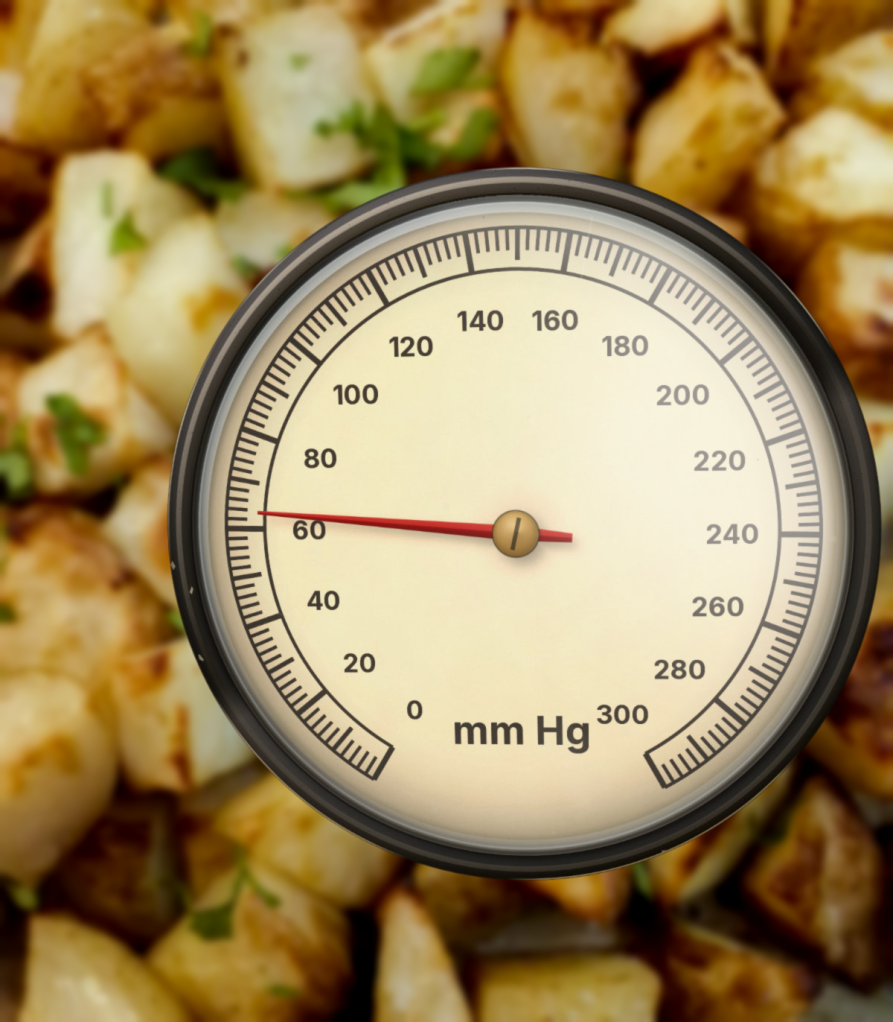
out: 64 mmHg
